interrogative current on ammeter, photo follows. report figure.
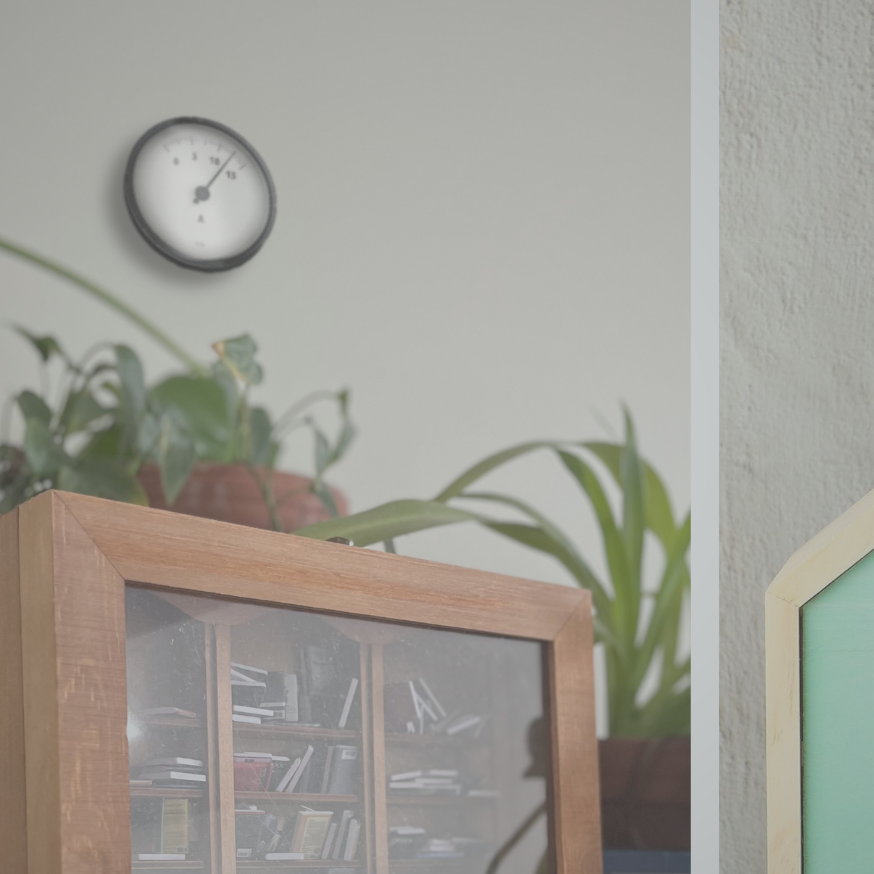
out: 12.5 A
